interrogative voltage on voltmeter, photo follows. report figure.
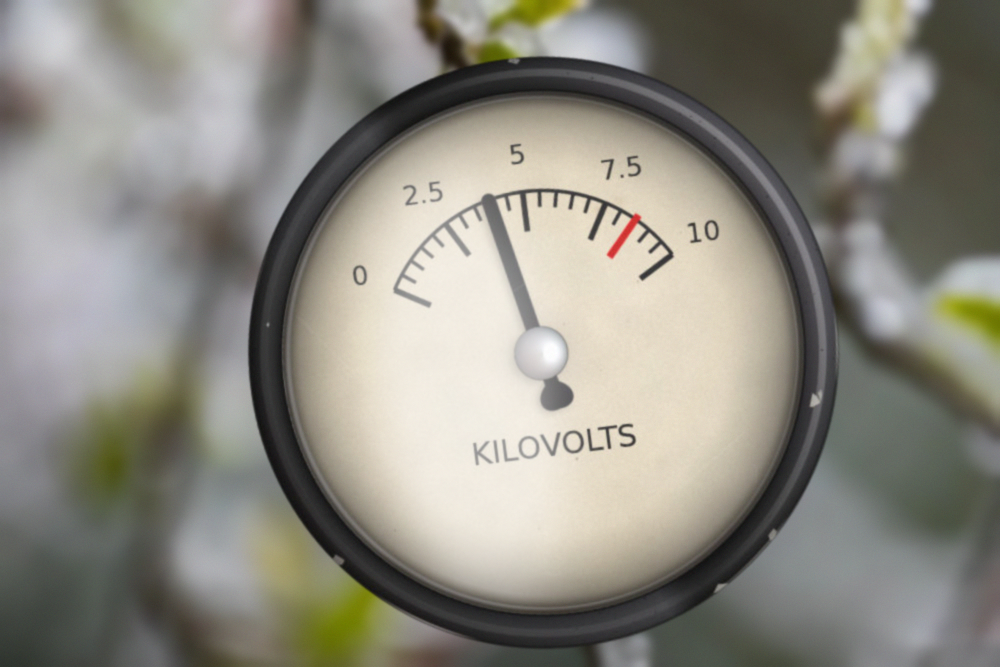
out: 4 kV
